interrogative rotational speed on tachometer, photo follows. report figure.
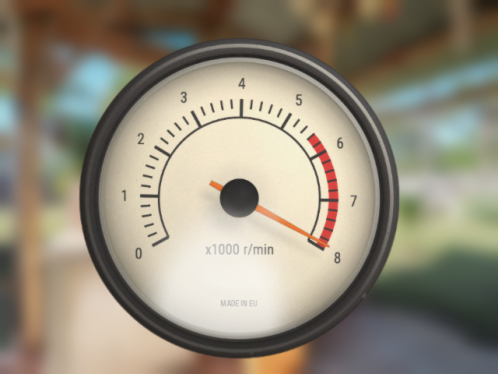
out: 7900 rpm
